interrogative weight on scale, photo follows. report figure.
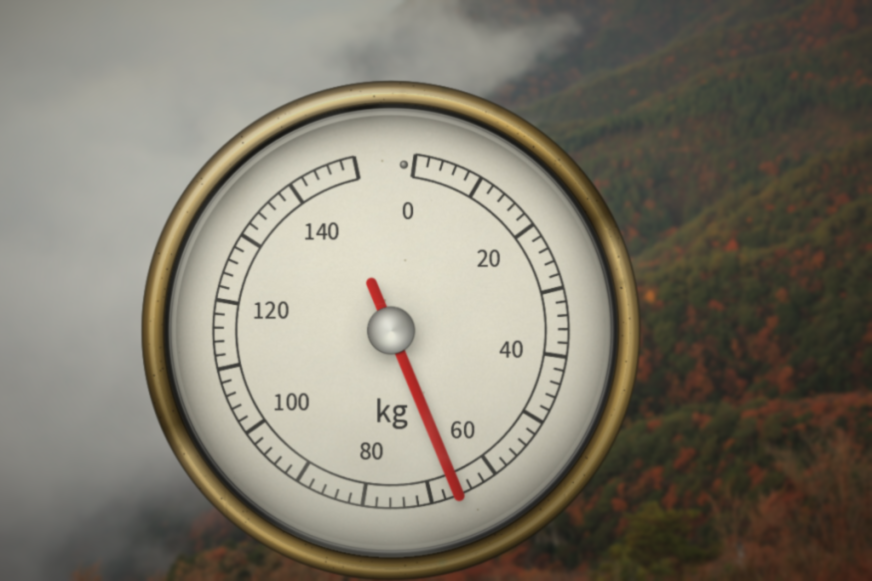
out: 66 kg
